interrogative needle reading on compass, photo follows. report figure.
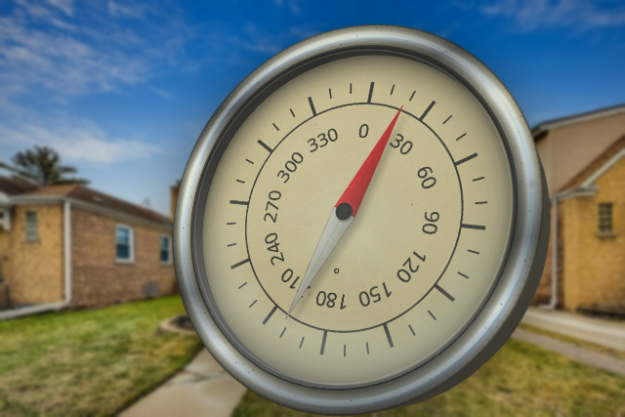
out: 20 °
